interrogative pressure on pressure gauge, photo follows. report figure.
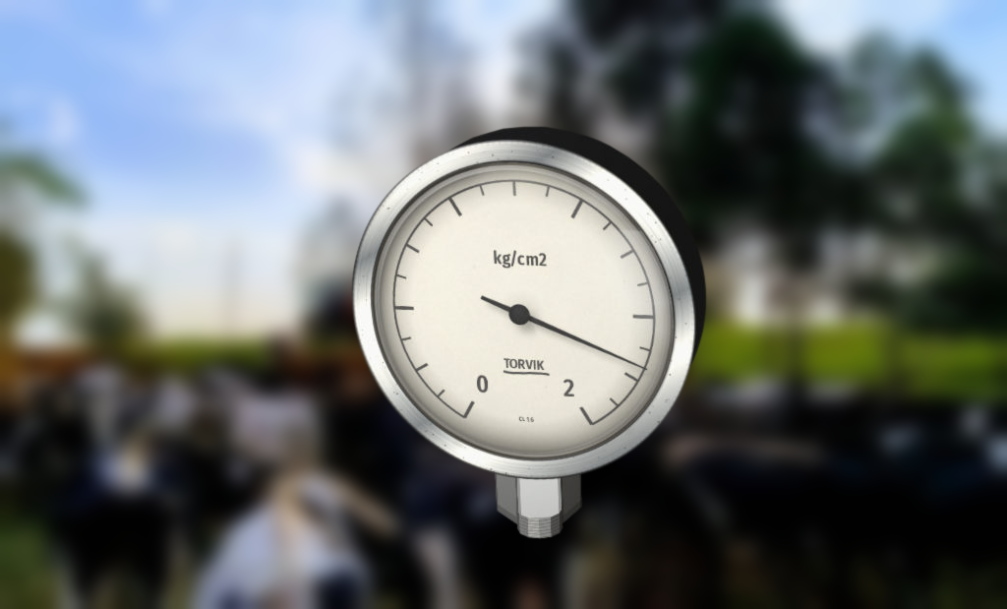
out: 1.75 kg/cm²
